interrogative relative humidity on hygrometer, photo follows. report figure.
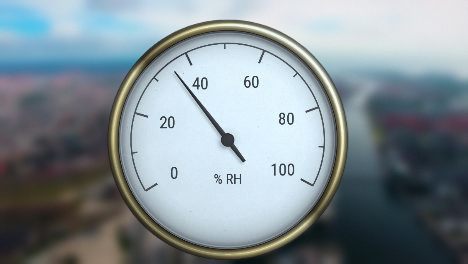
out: 35 %
